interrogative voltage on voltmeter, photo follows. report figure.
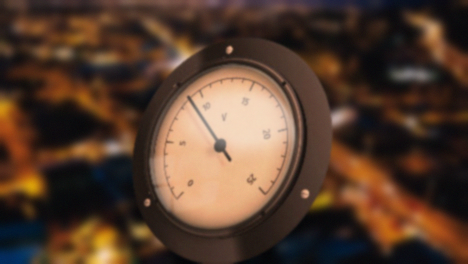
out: 9 V
